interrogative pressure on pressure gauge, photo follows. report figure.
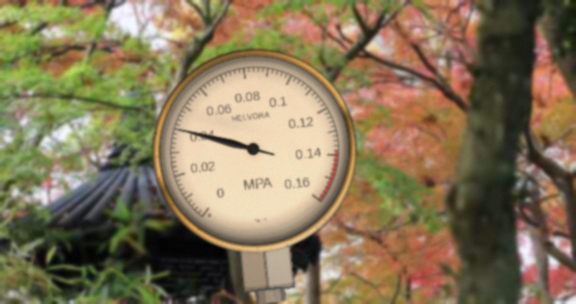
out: 0.04 MPa
